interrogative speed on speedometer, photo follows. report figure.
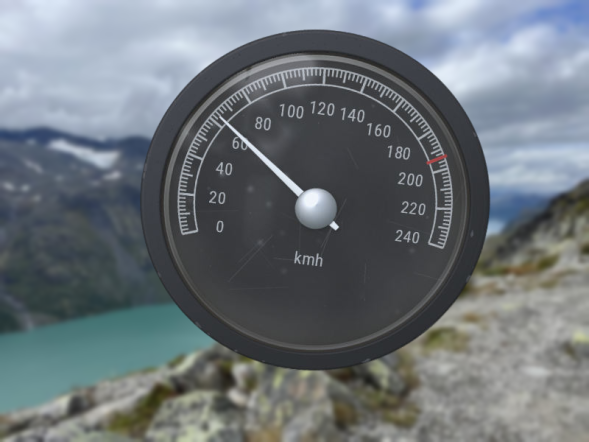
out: 64 km/h
